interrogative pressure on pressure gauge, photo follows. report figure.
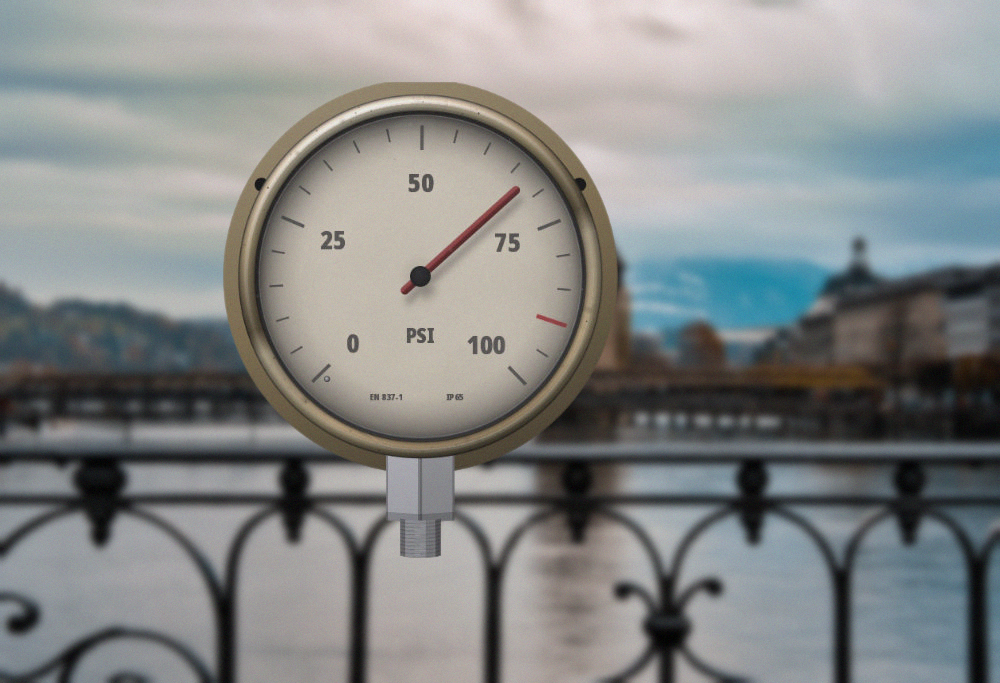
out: 67.5 psi
